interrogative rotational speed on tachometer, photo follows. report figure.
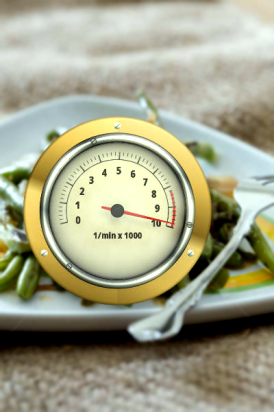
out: 9800 rpm
